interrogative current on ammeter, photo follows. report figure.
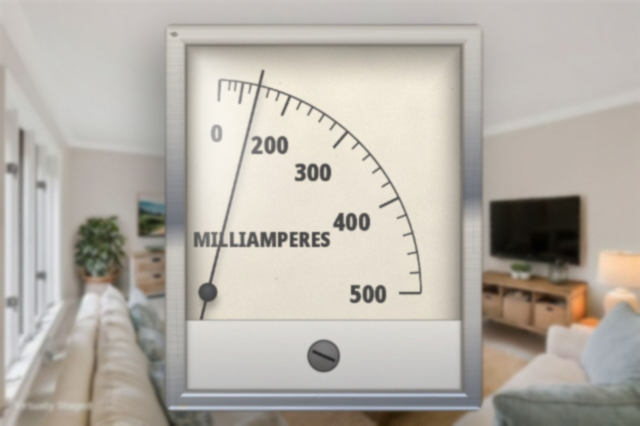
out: 140 mA
